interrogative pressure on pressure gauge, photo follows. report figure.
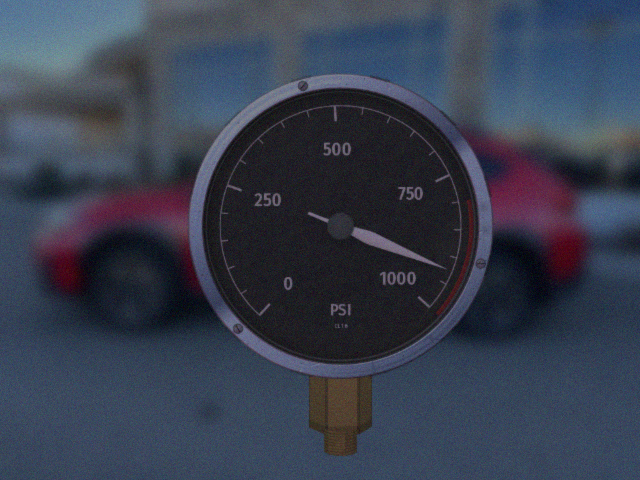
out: 925 psi
